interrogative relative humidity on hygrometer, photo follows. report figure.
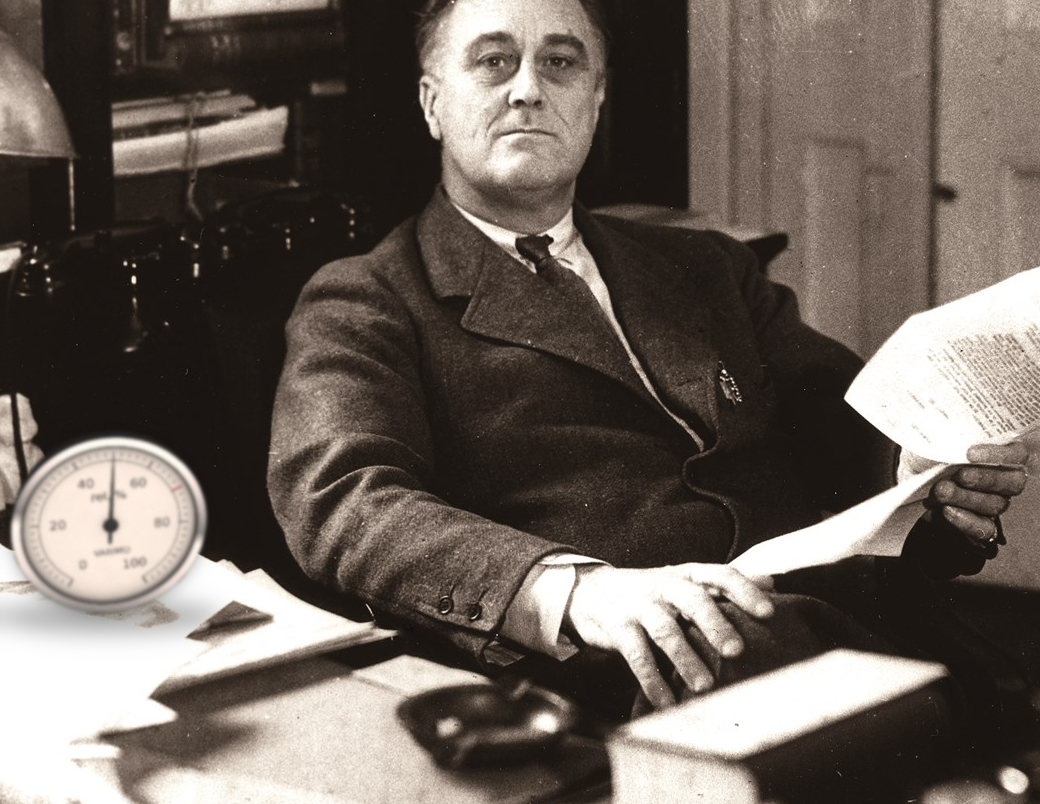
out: 50 %
